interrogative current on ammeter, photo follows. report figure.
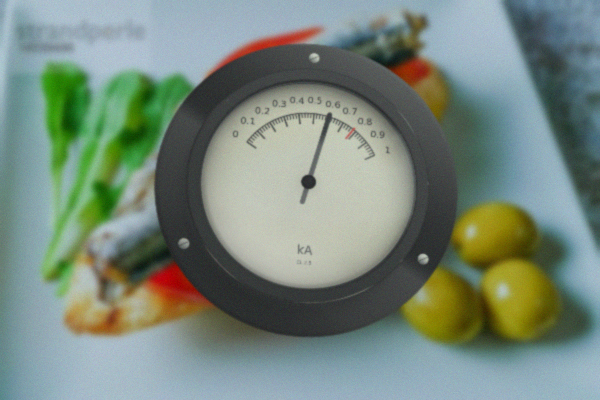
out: 0.6 kA
